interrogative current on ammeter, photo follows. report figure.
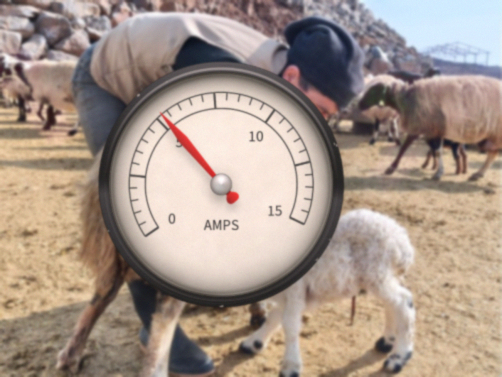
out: 5.25 A
